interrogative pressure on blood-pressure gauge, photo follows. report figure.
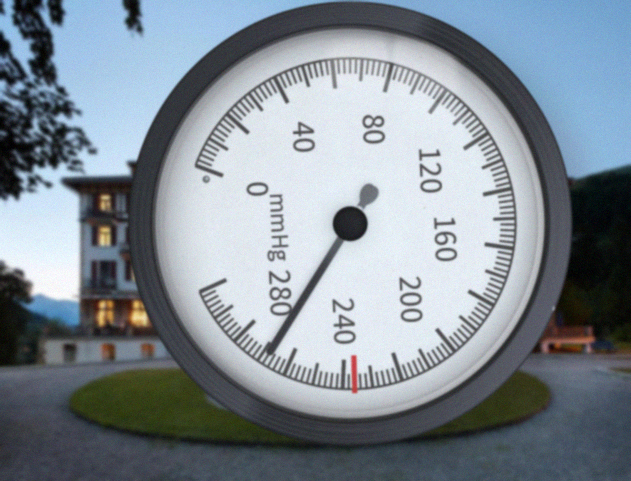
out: 268 mmHg
